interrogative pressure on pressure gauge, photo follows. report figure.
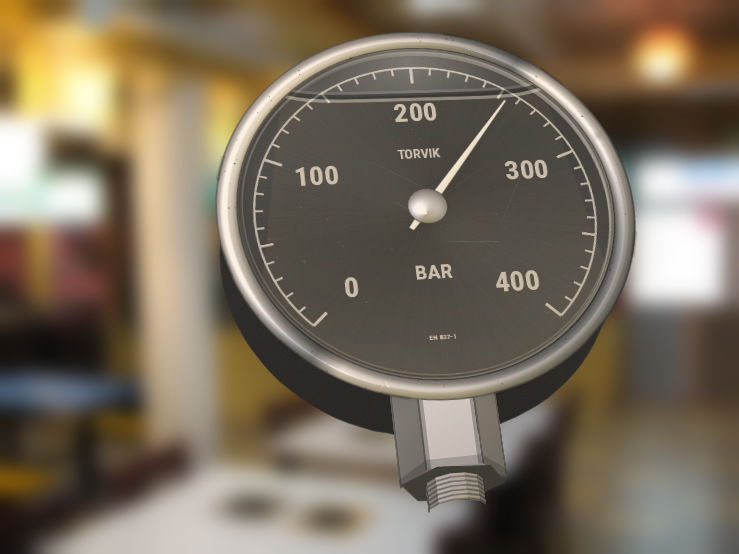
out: 255 bar
